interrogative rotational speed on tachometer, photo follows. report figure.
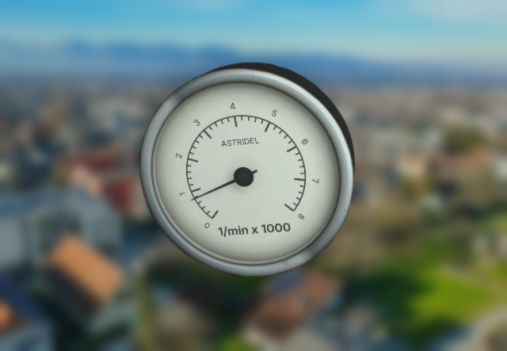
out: 800 rpm
